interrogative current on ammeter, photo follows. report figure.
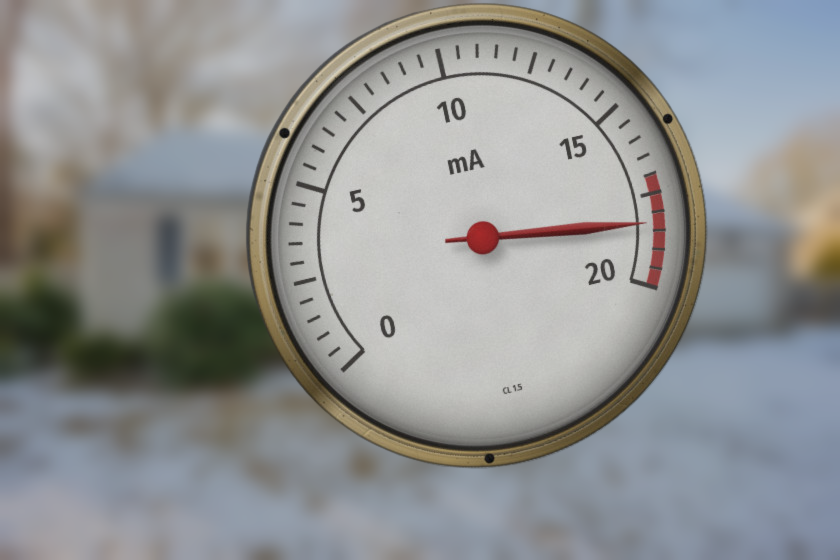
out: 18.25 mA
